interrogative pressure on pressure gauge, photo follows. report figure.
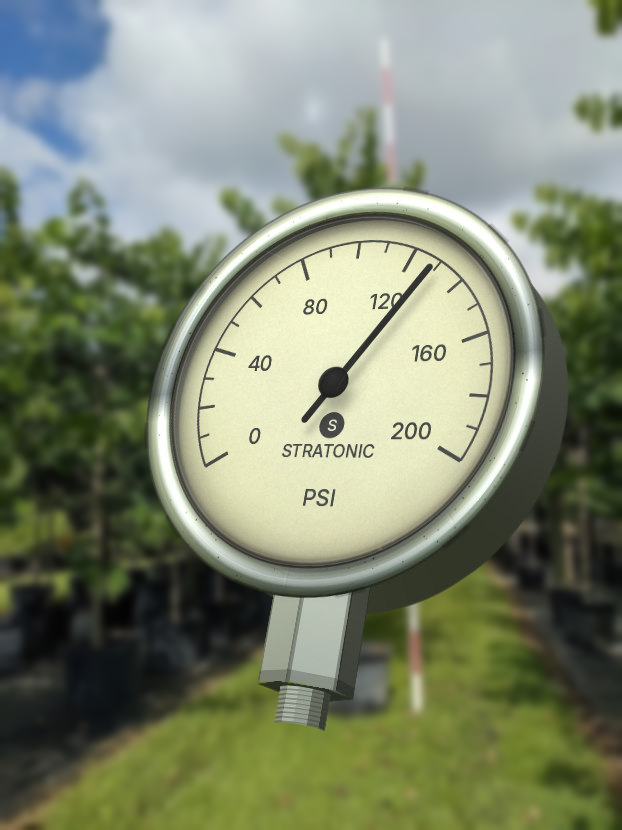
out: 130 psi
